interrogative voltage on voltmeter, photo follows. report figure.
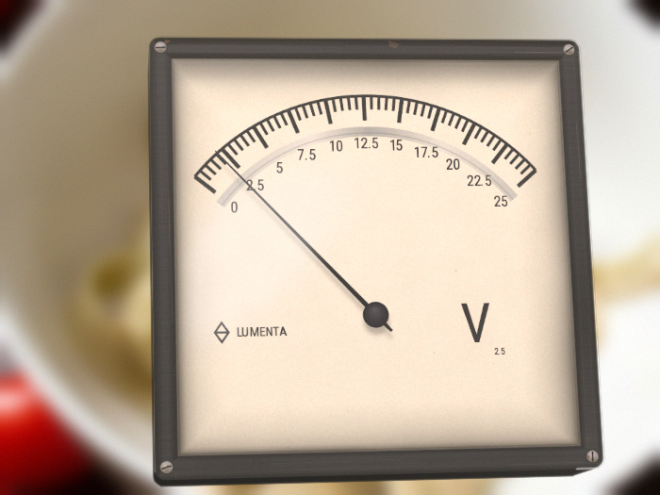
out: 2 V
